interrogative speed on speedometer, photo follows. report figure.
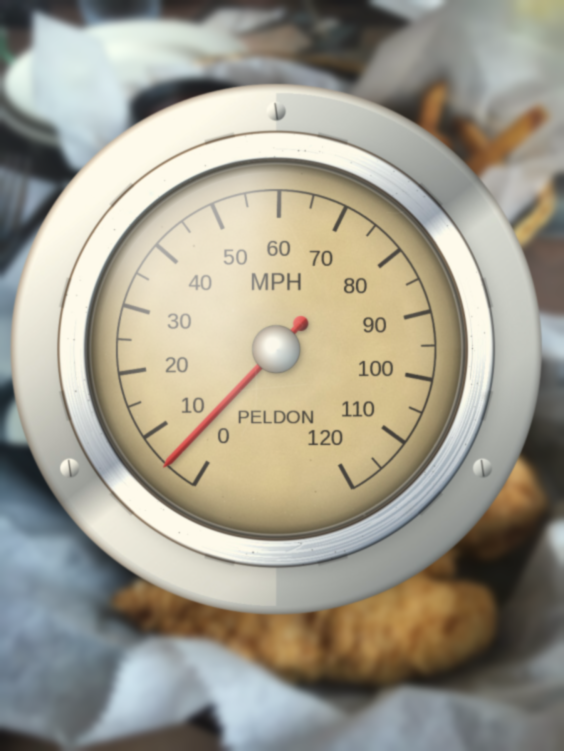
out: 5 mph
